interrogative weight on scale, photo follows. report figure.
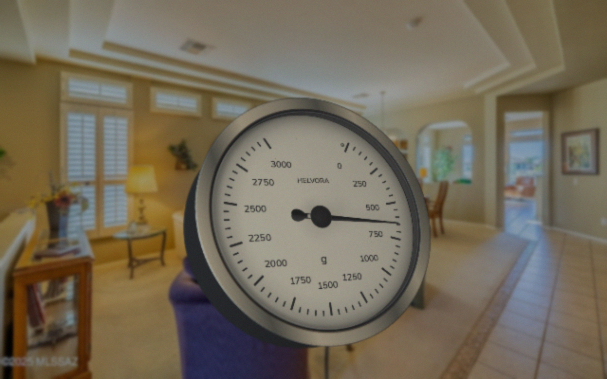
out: 650 g
